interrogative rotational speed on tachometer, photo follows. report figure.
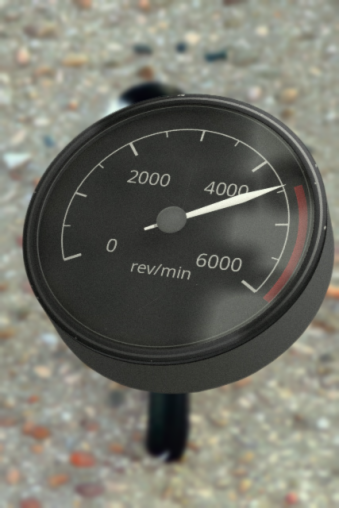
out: 4500 rpm
